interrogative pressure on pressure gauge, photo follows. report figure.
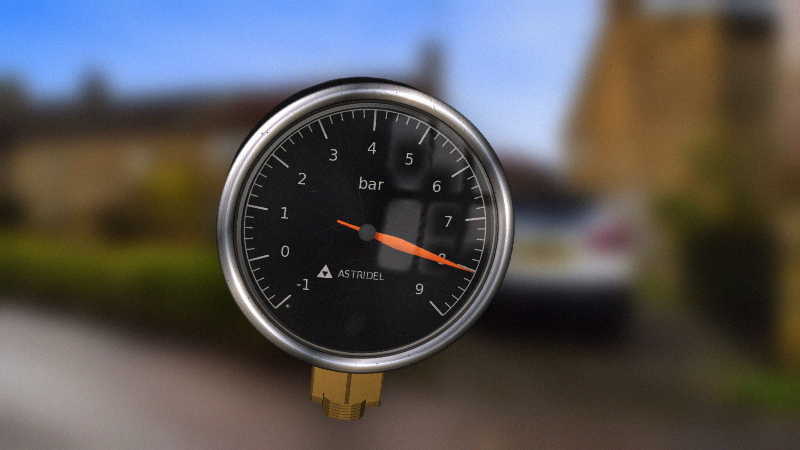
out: 8 bar
